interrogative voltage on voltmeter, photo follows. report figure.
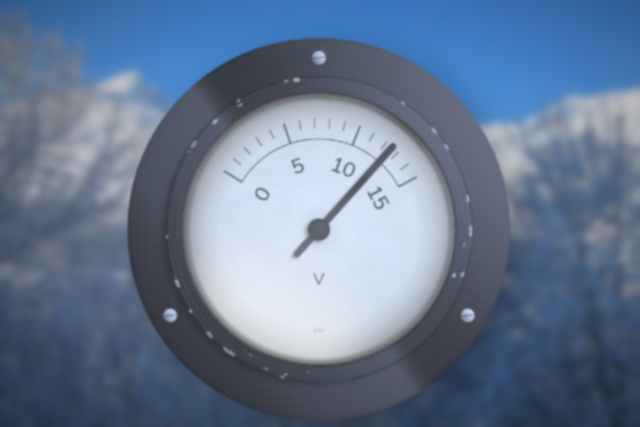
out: 12.5 V
